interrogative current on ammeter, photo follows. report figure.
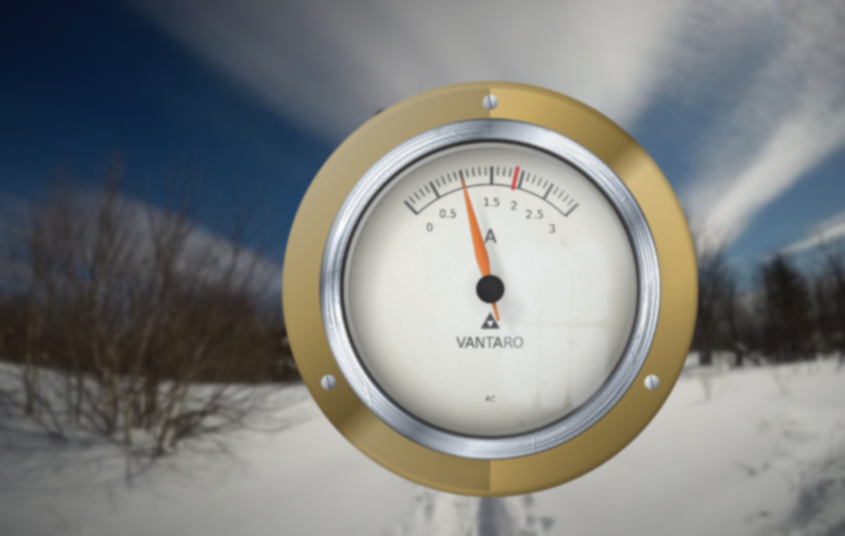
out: 1 A
